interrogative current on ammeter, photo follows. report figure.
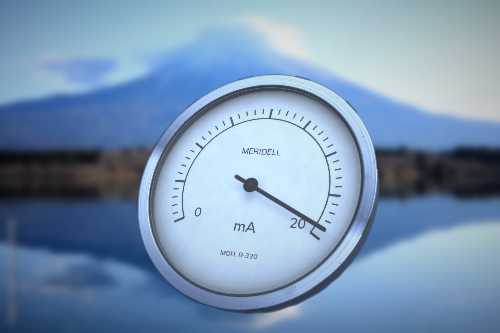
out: 19.5 mA
